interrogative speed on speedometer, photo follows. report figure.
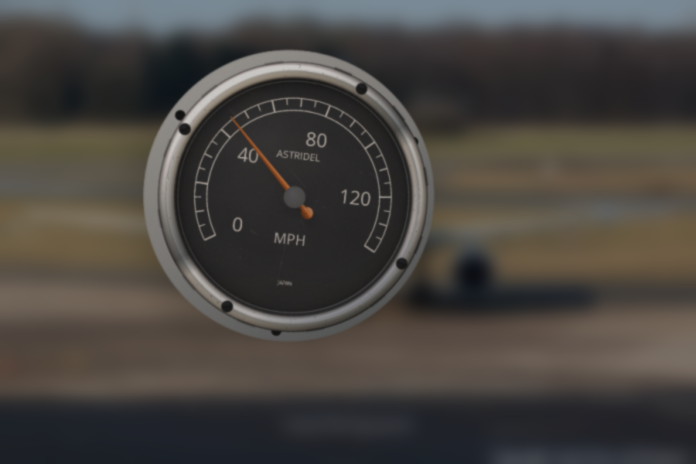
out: 45 mph
